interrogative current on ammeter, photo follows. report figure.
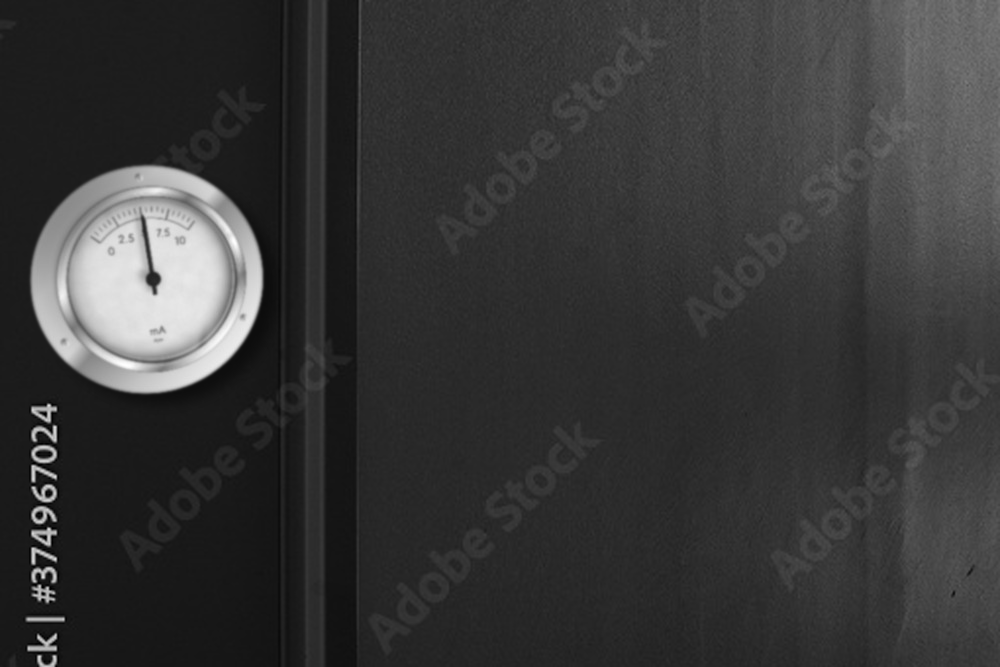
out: 5 mA
